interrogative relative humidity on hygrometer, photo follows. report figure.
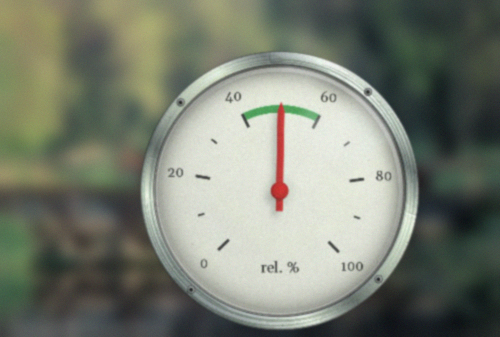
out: 50 %
